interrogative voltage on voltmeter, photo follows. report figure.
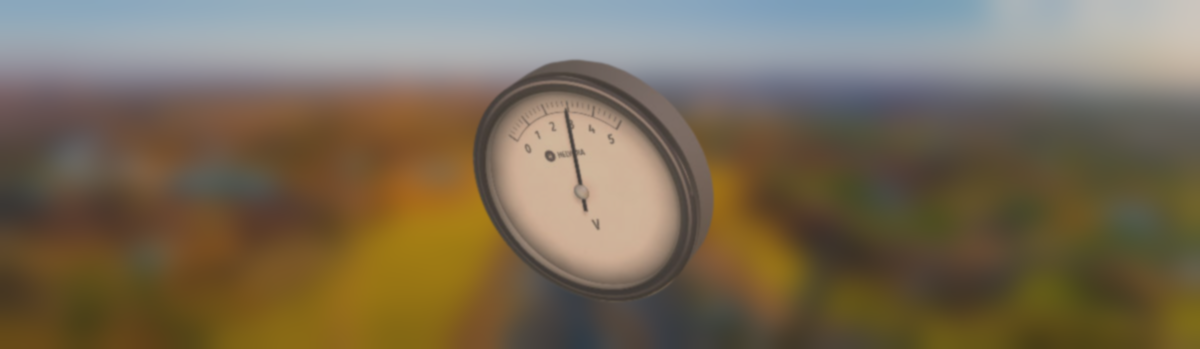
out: 3 V
